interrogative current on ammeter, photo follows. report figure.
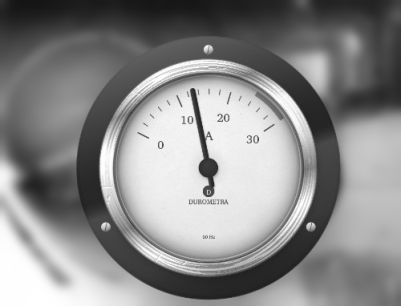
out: 13 A
